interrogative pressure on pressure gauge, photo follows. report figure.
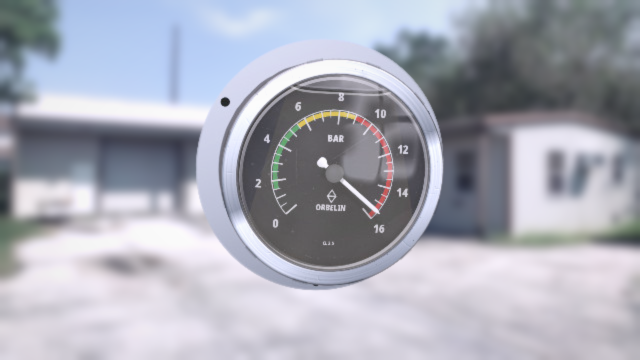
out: 15.5 bar
